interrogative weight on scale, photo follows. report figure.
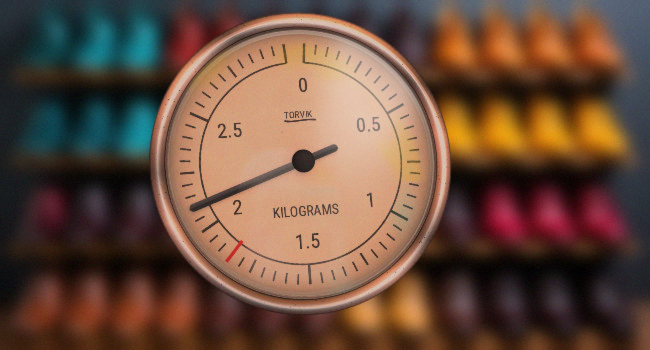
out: 2.1 kg
